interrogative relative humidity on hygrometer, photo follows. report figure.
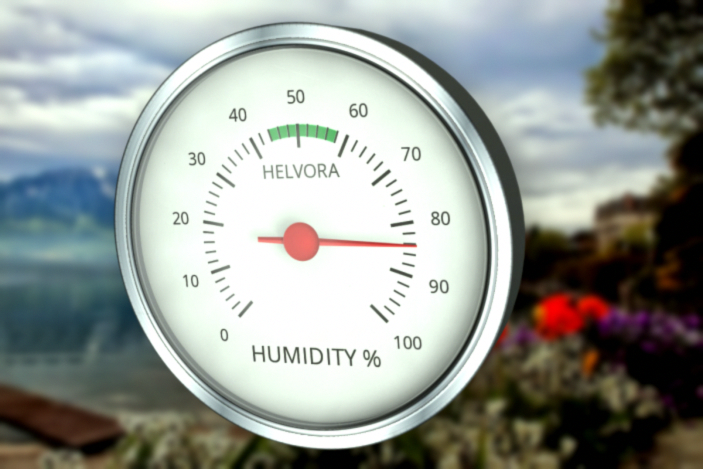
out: 84 %
